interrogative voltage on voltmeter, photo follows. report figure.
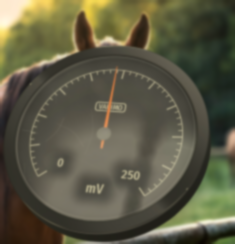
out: 120 mV
